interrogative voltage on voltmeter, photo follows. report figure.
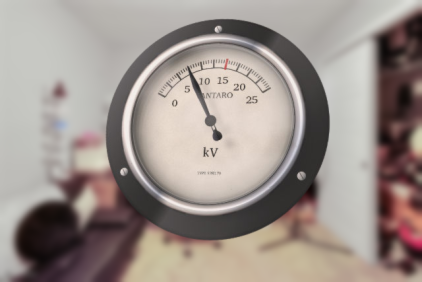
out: 7.5 kV
